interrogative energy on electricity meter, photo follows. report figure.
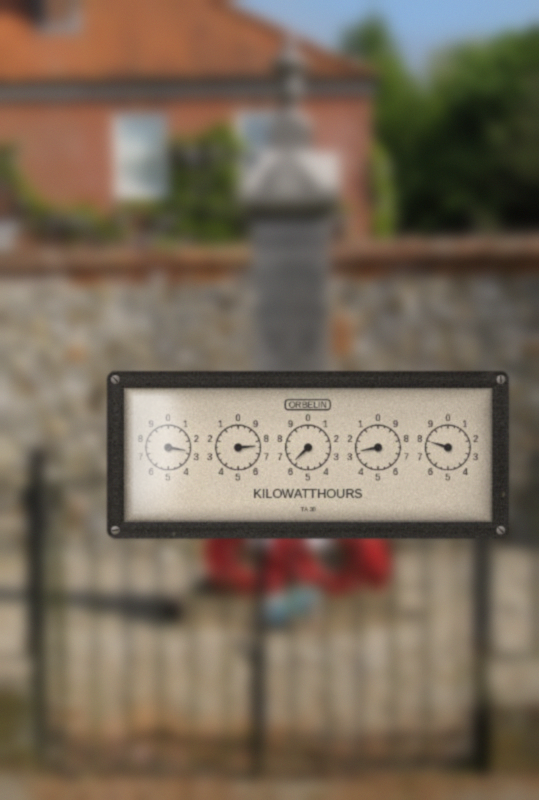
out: 27628 kWh
